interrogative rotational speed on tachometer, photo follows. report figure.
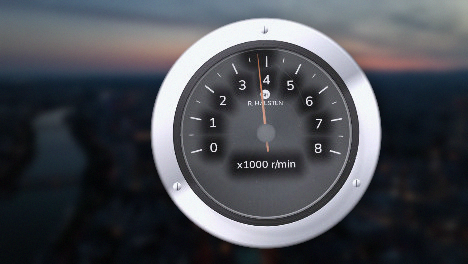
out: 3750 rpm
